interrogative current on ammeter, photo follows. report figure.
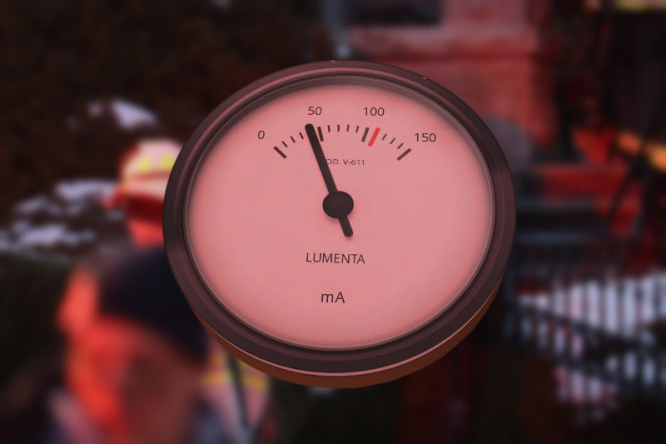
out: 40 mA
